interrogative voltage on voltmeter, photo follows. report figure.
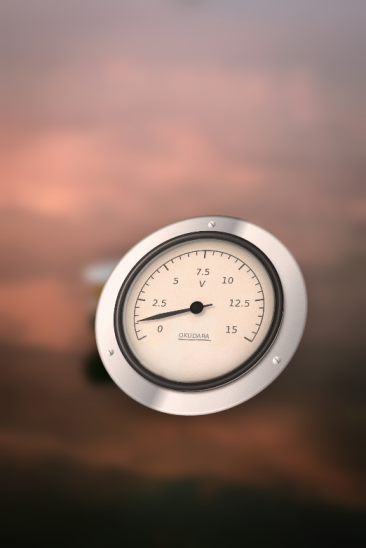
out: 1 V
